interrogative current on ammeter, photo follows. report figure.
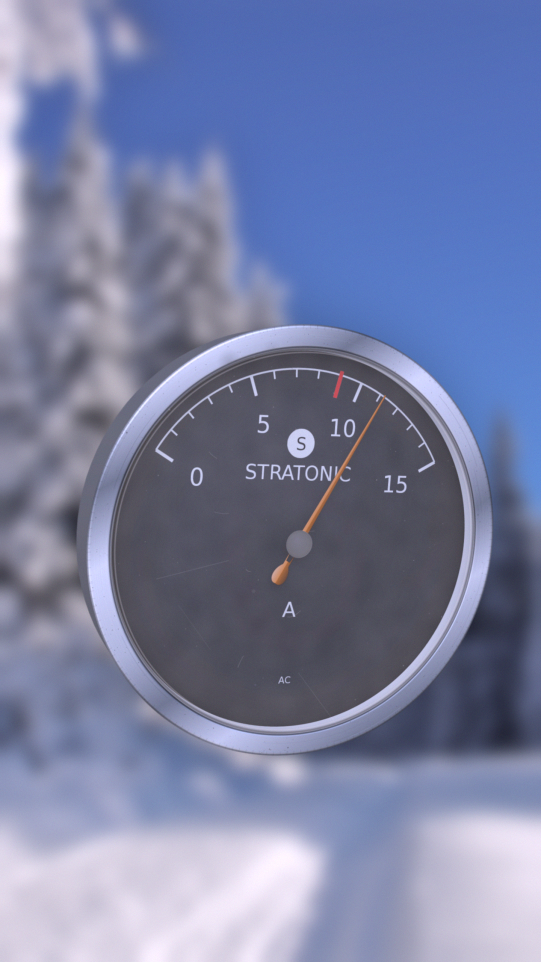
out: 11 A
